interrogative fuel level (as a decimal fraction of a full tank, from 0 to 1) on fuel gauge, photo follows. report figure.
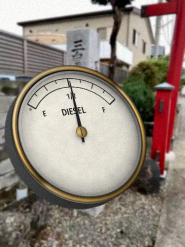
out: 0.5
